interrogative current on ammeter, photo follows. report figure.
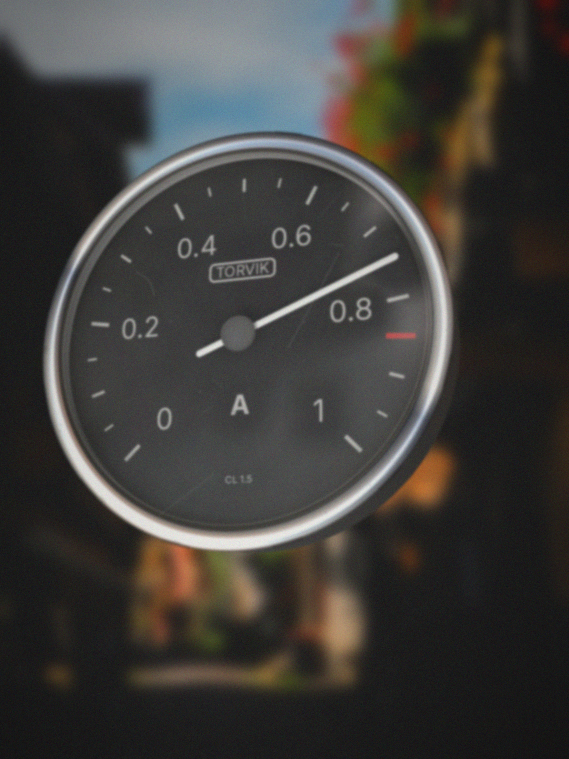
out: 0.75 A
